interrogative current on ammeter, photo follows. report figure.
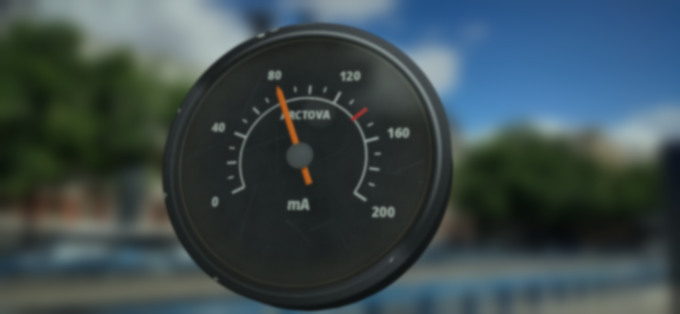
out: 80 mA
